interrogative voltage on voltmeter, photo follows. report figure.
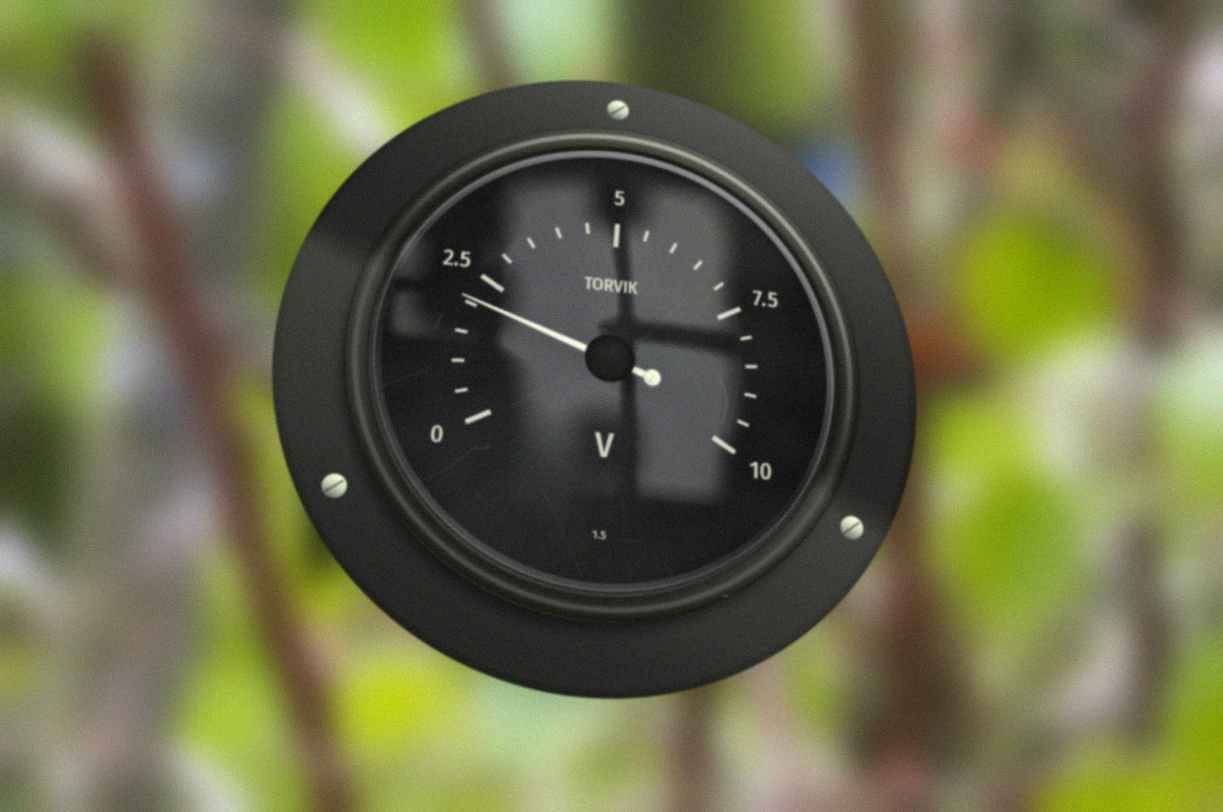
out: 2 V
